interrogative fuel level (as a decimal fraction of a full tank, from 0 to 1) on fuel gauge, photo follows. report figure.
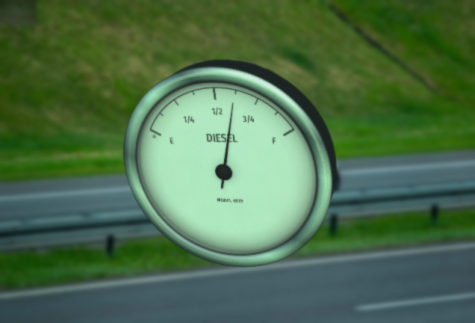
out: 0.625
